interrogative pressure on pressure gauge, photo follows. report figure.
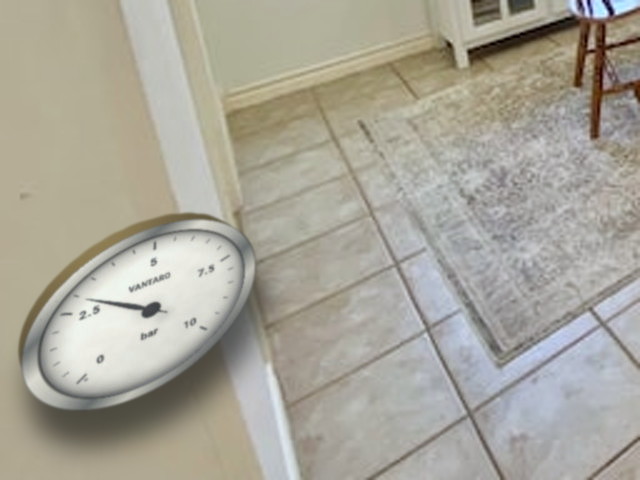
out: 3 bar
